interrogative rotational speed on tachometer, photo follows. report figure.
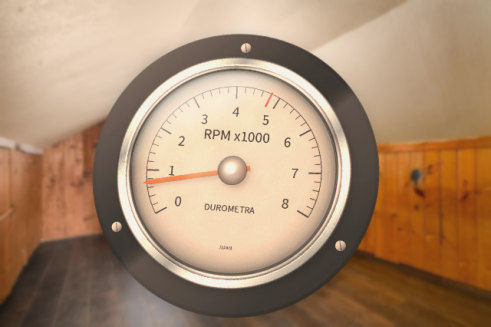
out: 700 rpm
